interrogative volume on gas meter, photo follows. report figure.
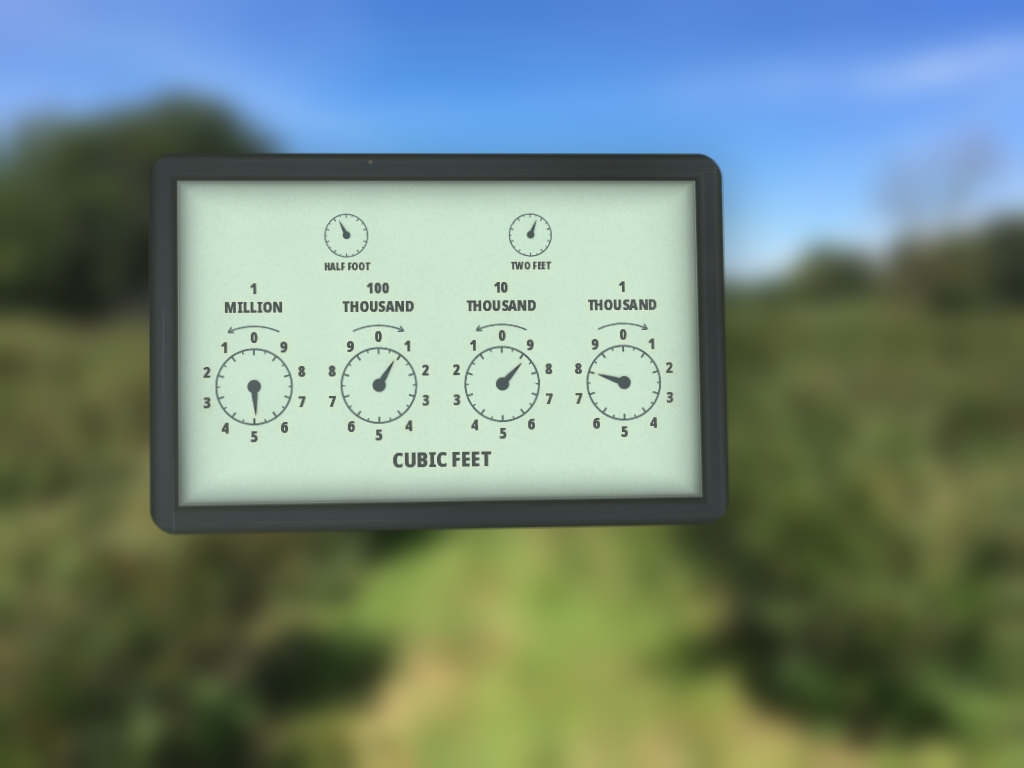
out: 508800 ft³
